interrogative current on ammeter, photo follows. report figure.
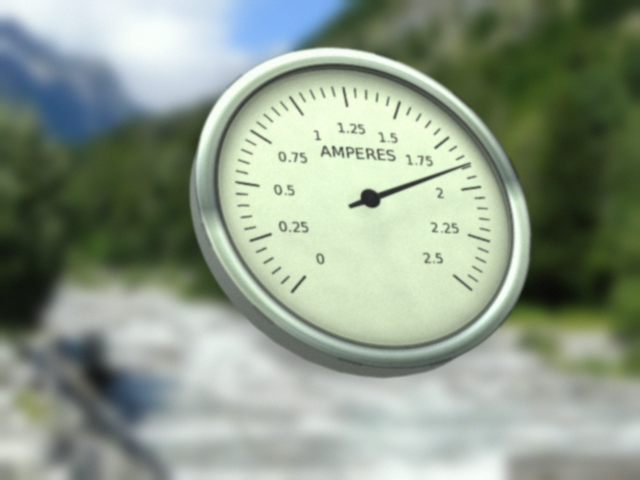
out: 1.9 A
